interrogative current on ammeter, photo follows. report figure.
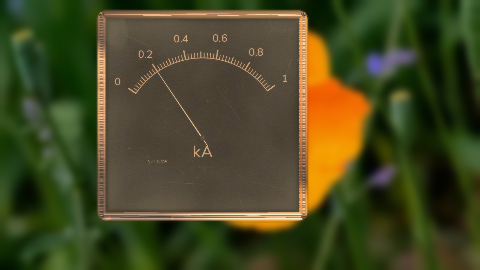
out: 0.2 kA
